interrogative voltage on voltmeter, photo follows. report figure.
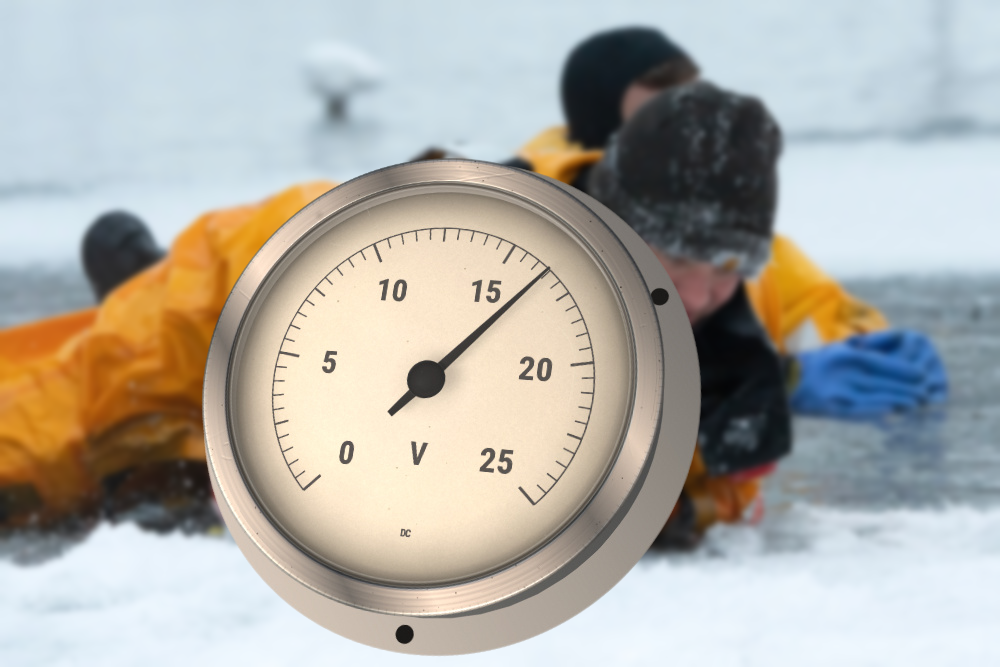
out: 16.5 V
